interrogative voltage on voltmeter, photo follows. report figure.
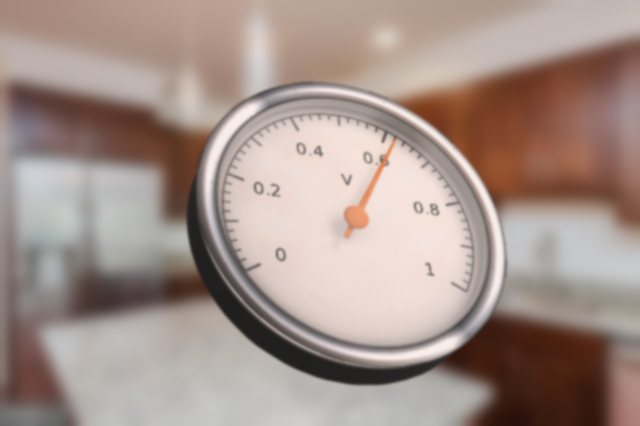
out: 0.62 V
